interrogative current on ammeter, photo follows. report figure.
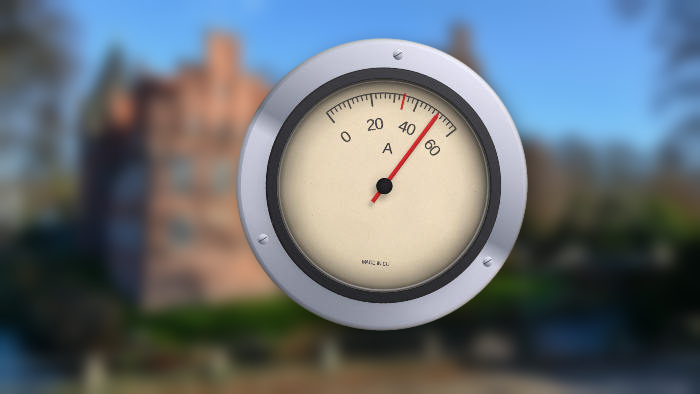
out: 50 A
